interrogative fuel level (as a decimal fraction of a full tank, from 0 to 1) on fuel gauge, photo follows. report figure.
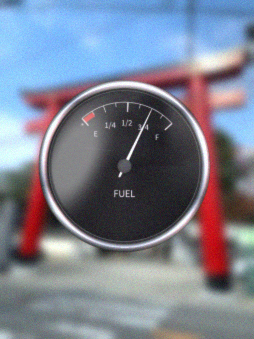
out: 0.75
